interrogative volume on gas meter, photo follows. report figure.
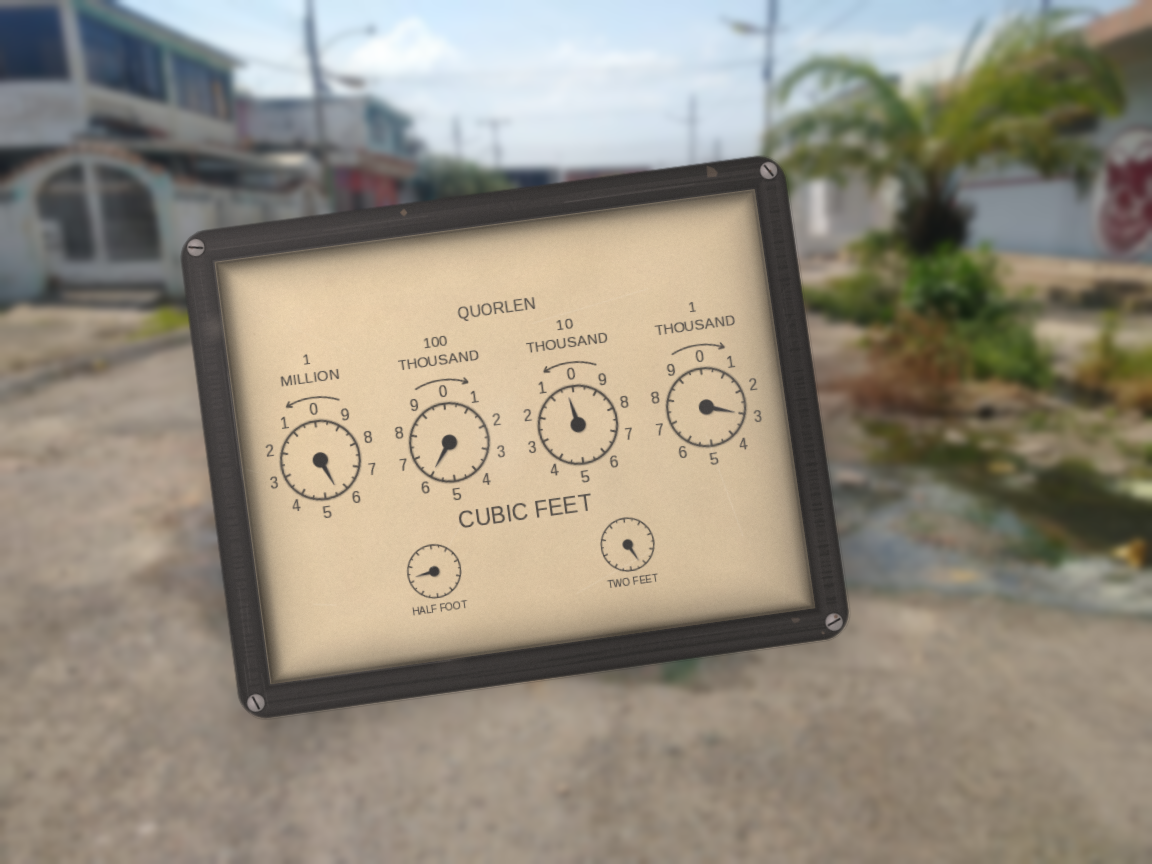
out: 560300 ft³
